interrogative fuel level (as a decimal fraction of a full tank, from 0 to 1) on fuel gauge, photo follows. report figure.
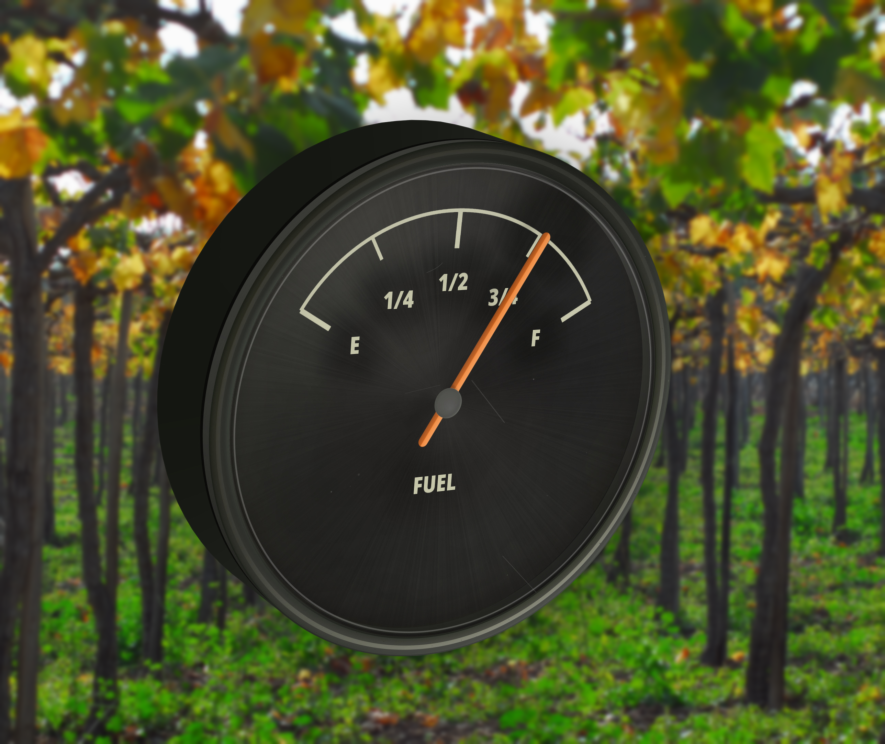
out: 0.75
